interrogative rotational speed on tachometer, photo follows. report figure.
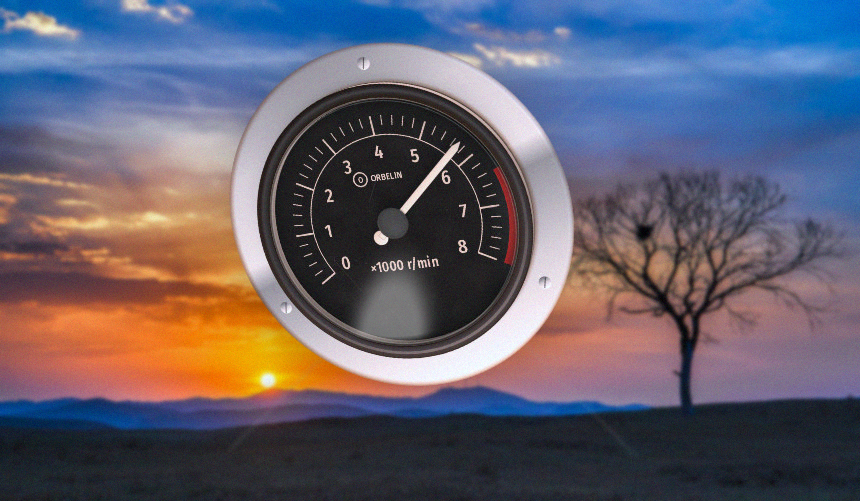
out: 5700 rpm
